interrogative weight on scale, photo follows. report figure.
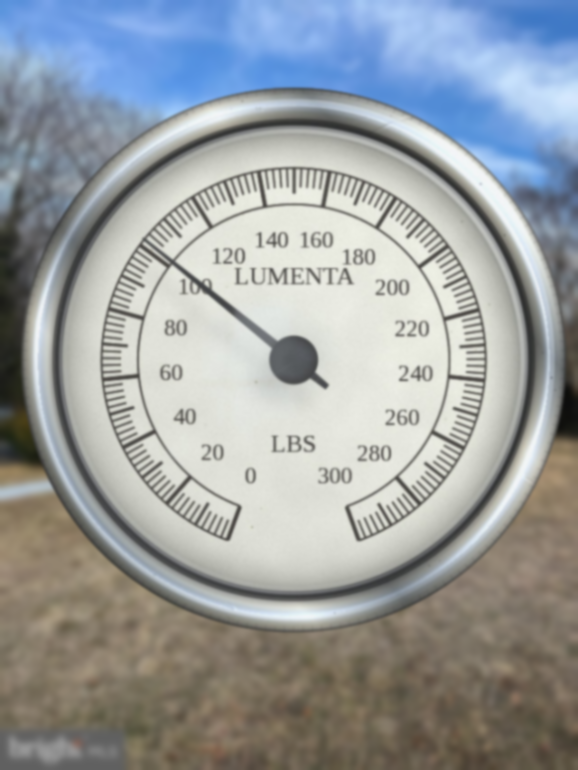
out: 102 lb
